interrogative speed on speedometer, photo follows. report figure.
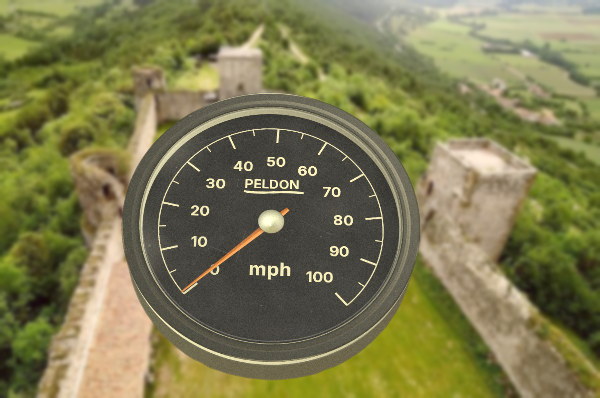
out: 0 mph
